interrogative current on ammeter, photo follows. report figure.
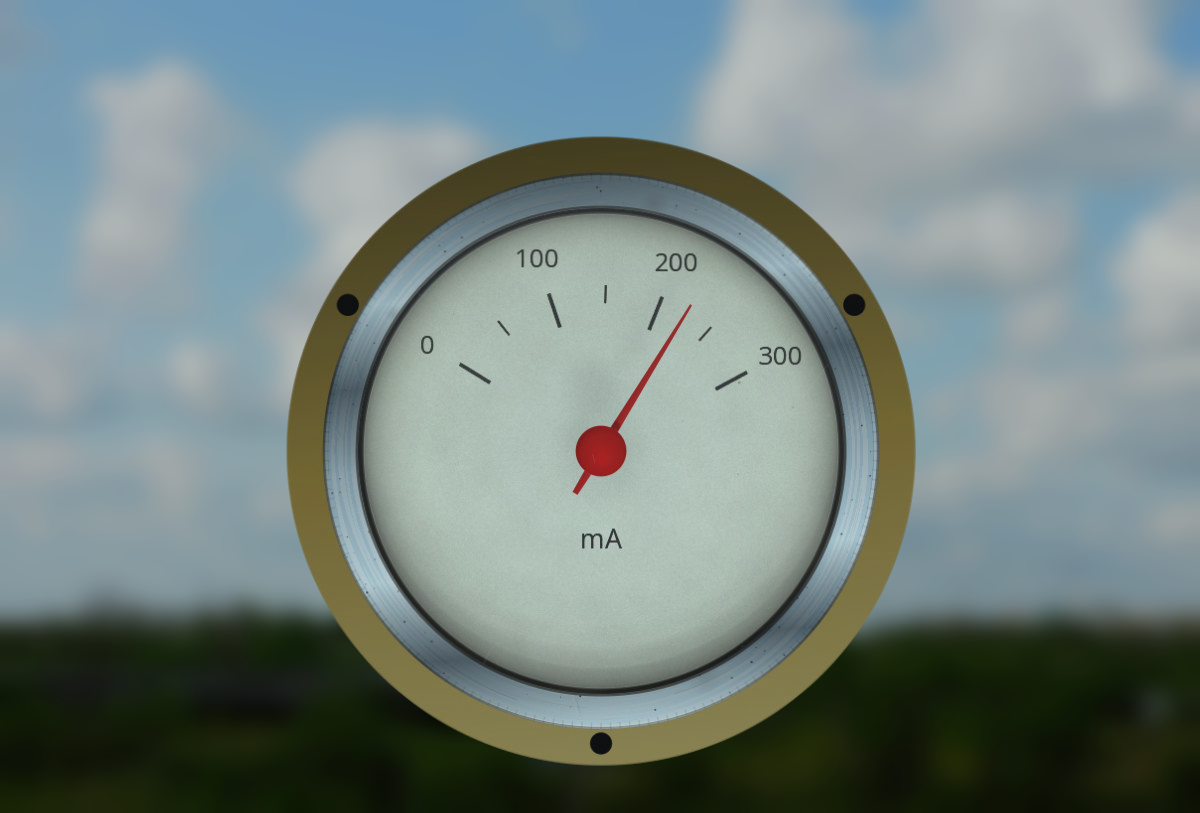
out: 225 mA
